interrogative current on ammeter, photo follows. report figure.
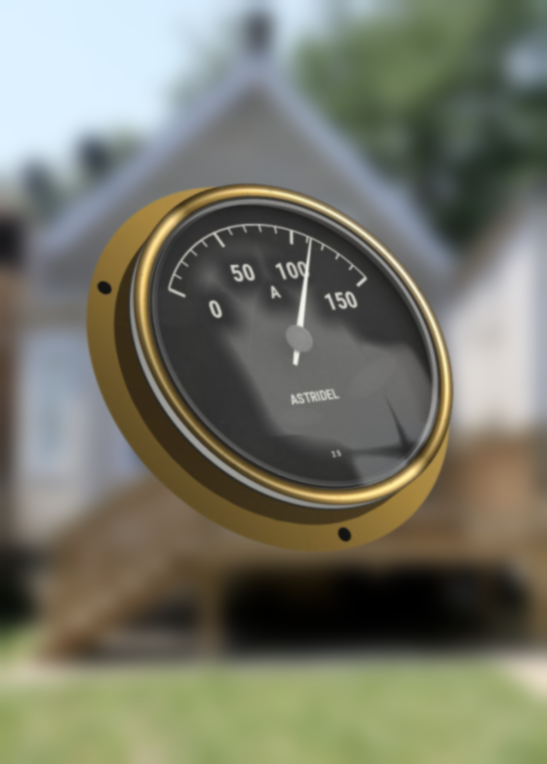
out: 110 A
